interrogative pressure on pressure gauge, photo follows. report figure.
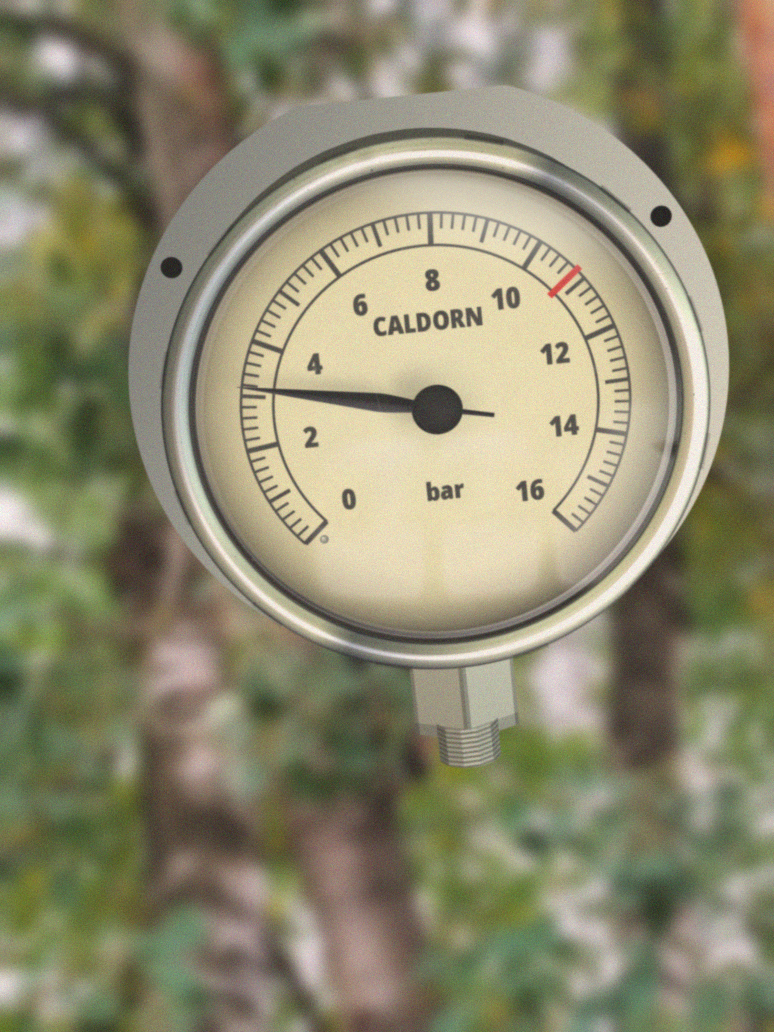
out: 3.2 bar
